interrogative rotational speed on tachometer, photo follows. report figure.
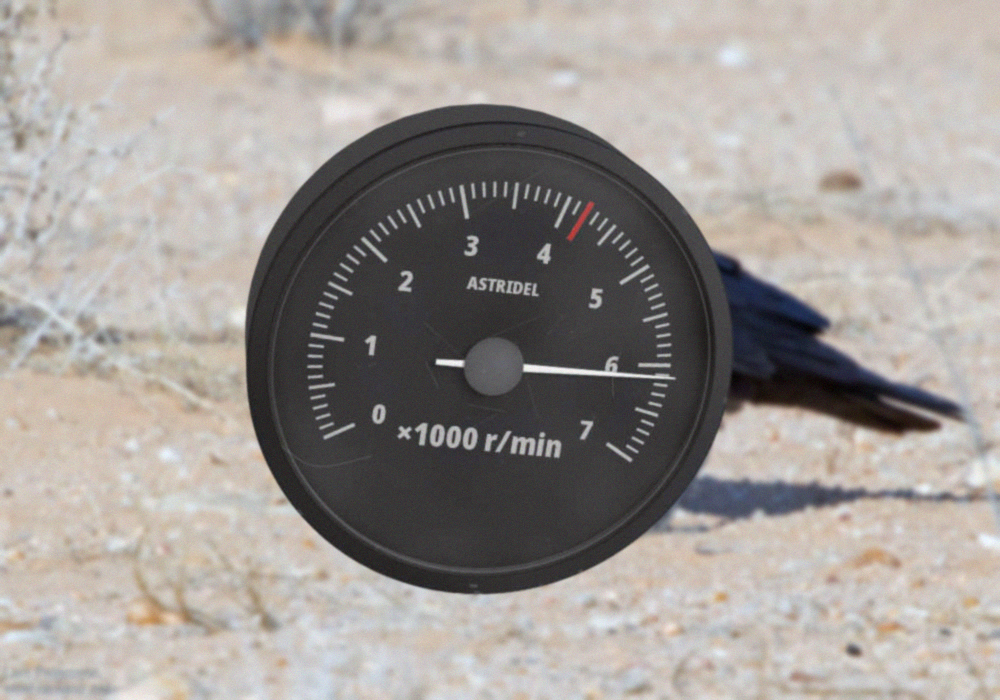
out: 6100 rpm
